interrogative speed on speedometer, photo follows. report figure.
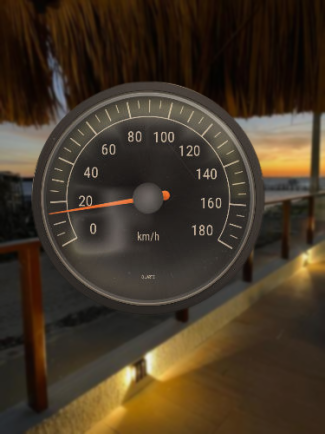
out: 15 km/h
